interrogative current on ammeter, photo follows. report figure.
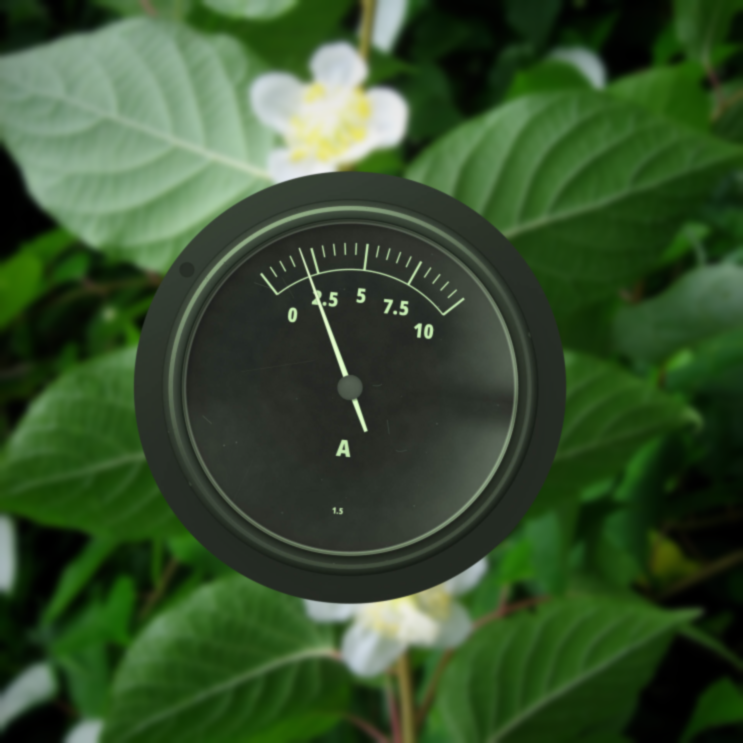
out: 2 A
